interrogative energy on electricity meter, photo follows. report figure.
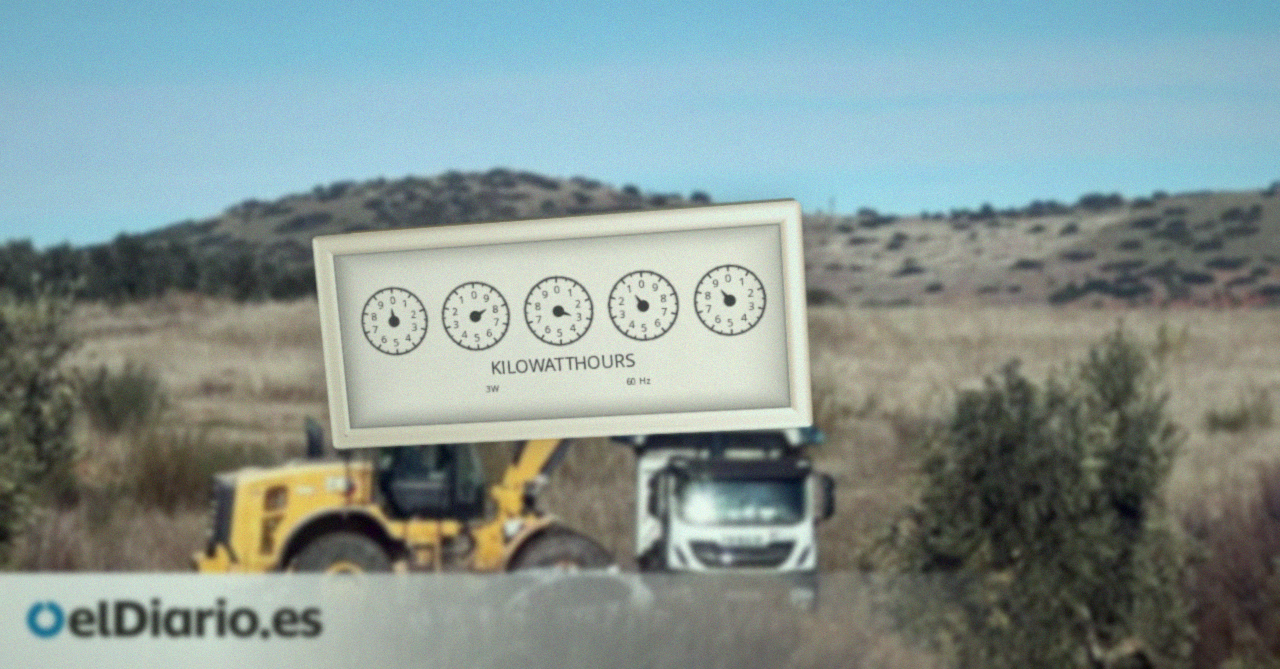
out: 98309 kWh
